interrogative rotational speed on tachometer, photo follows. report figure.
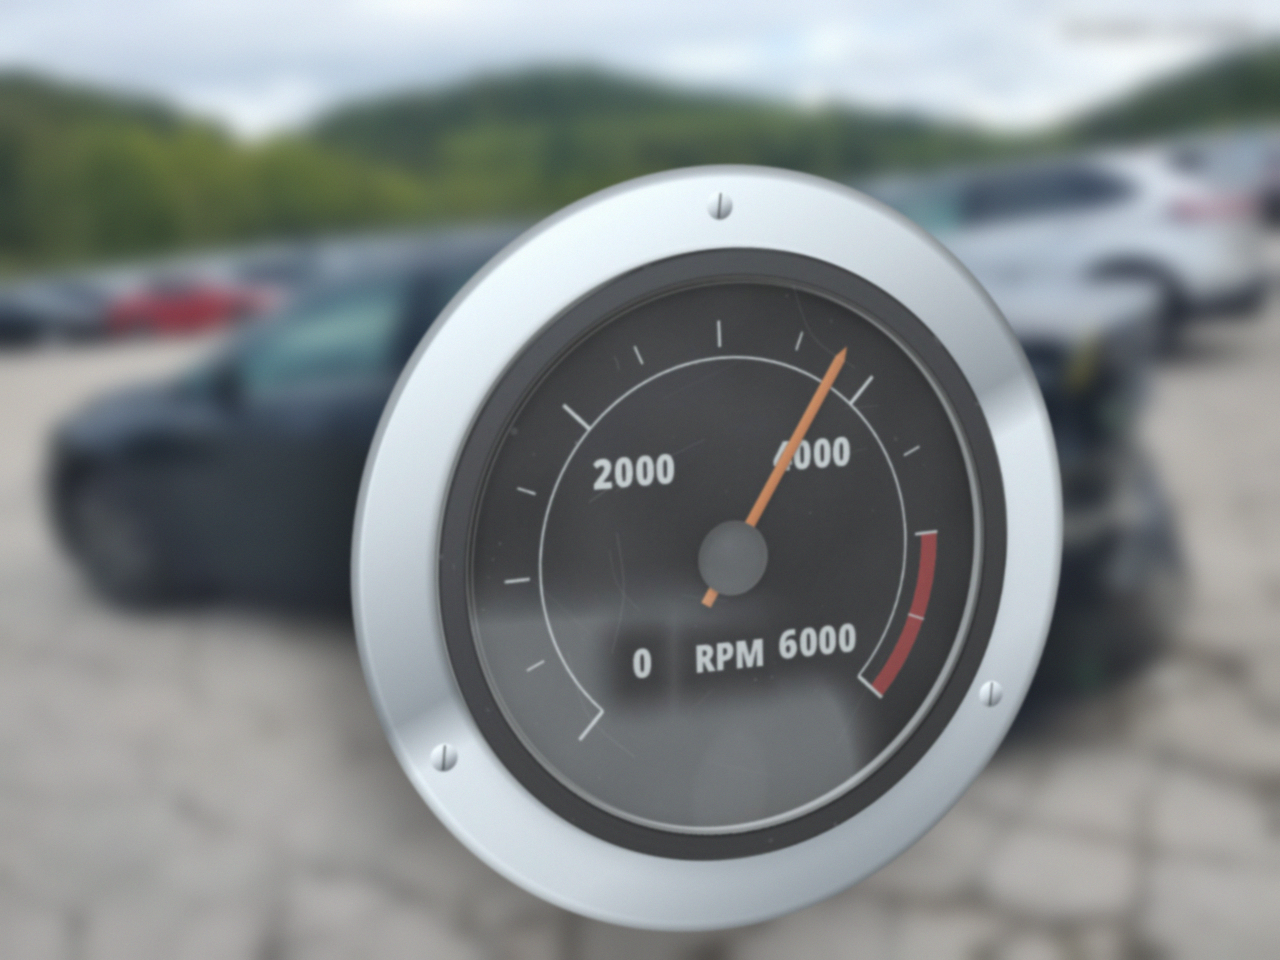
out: 3750 rpm
